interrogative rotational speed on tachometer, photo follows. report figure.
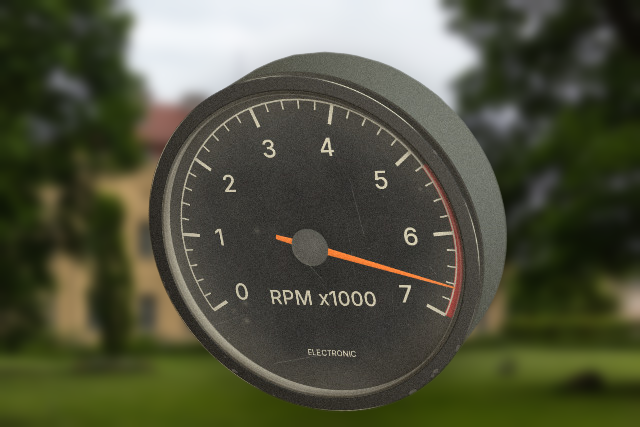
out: 6600 rpm
